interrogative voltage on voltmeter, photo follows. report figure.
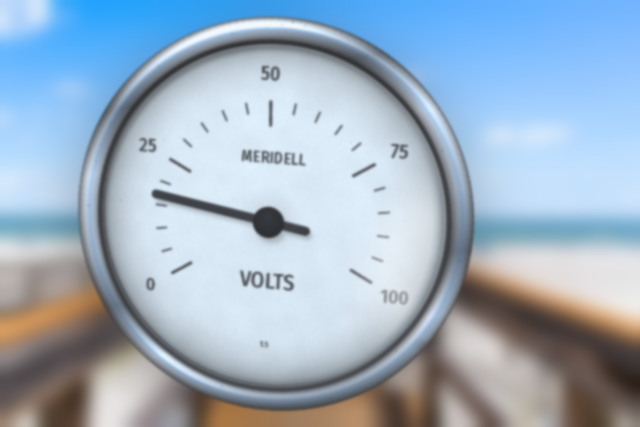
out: 17.5 V
